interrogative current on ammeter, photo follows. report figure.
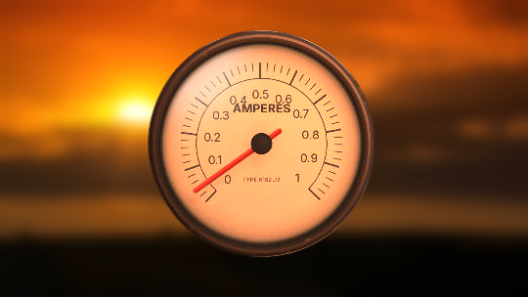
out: 0.04 A
